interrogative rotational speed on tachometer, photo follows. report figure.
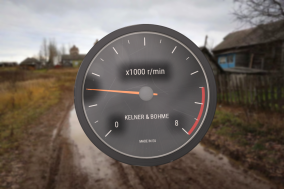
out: 1500 rpm
